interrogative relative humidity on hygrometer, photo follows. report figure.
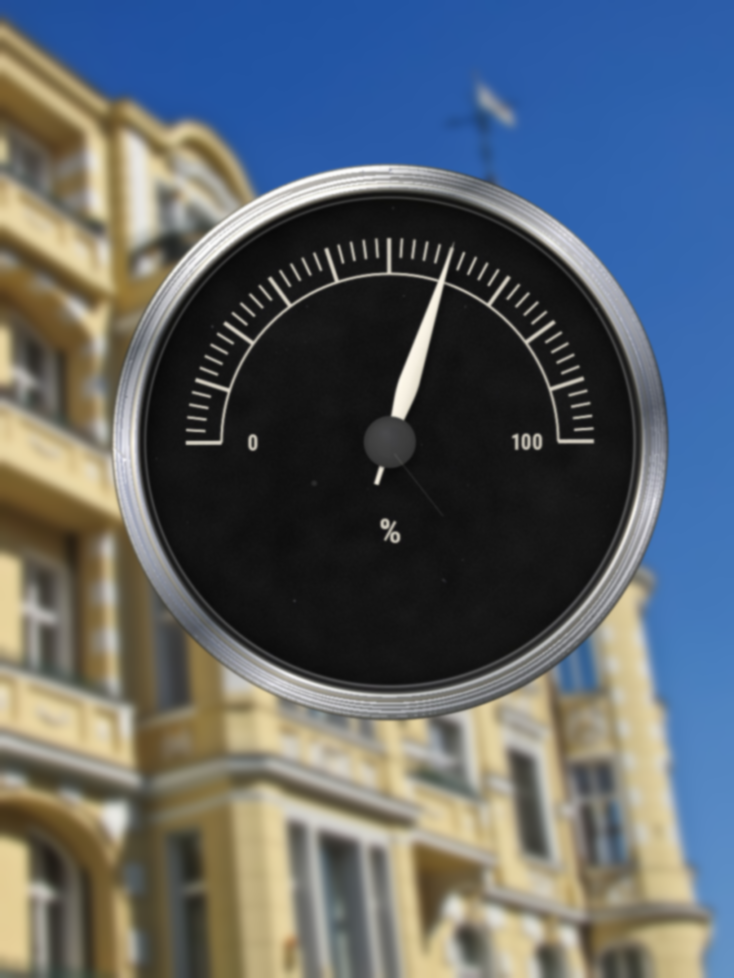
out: 60 %
